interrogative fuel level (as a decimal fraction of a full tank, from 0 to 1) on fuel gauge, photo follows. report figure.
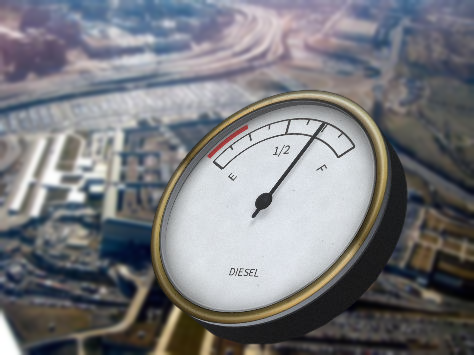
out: 0.75
